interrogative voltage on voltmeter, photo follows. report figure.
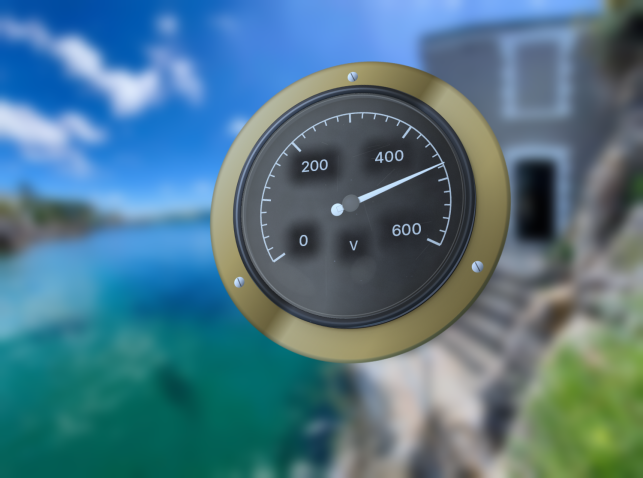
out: 480 V
